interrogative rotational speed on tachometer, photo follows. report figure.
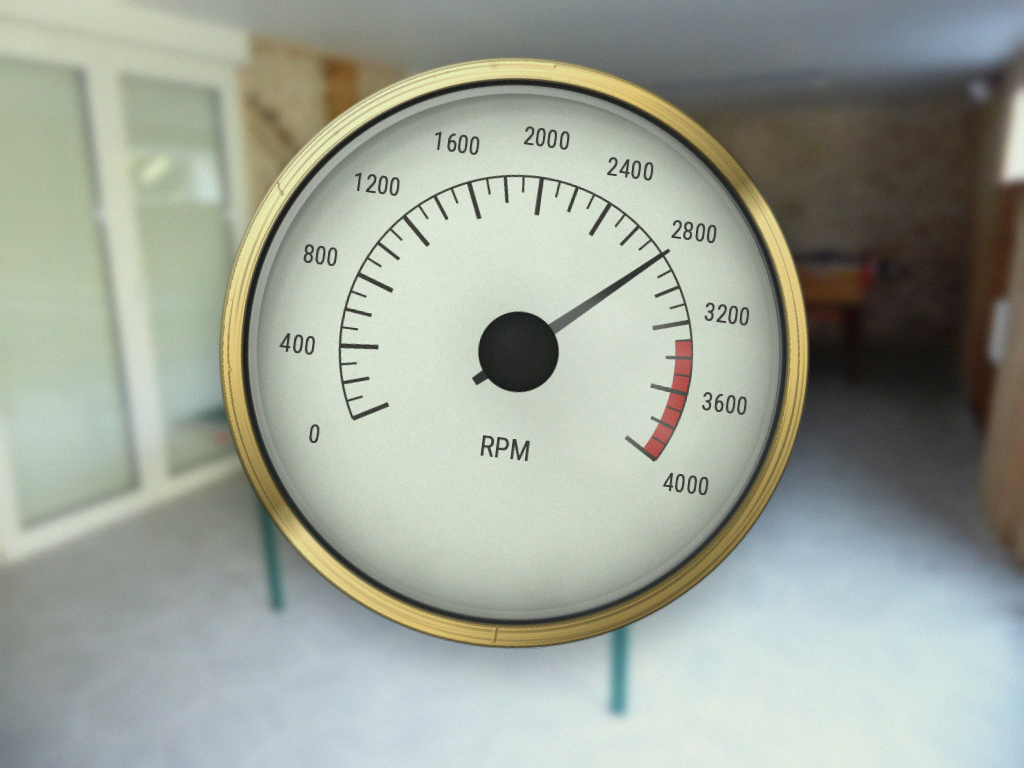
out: 2800 rpm
